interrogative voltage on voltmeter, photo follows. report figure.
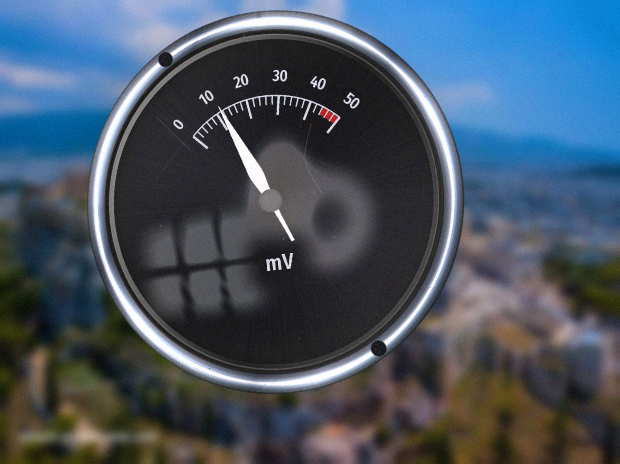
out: 12 mV
